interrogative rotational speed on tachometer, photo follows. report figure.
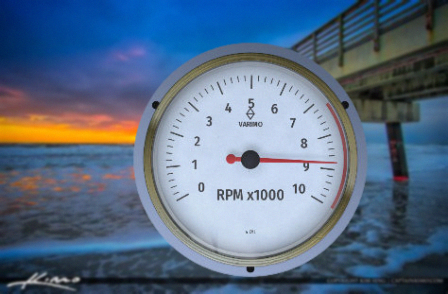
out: 8800 rpm
